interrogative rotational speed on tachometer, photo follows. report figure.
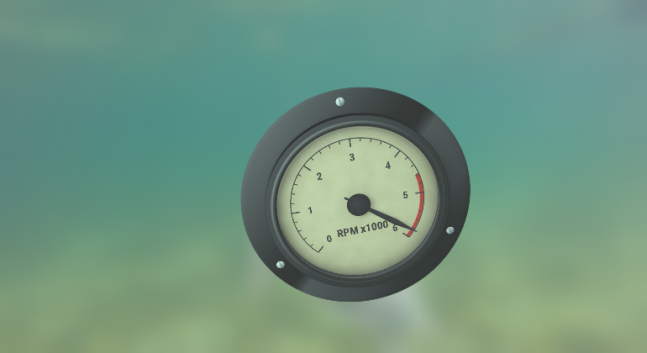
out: 5800 rpm
